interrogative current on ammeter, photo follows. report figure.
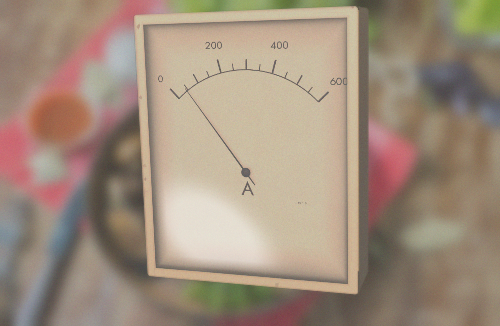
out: 50 A
